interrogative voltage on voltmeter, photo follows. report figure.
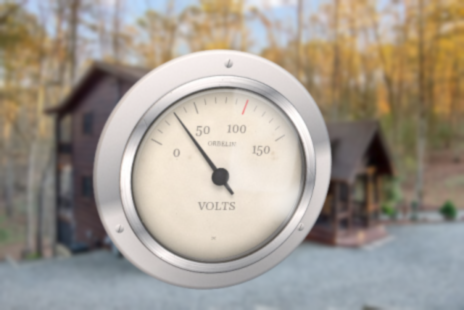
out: 30 V
